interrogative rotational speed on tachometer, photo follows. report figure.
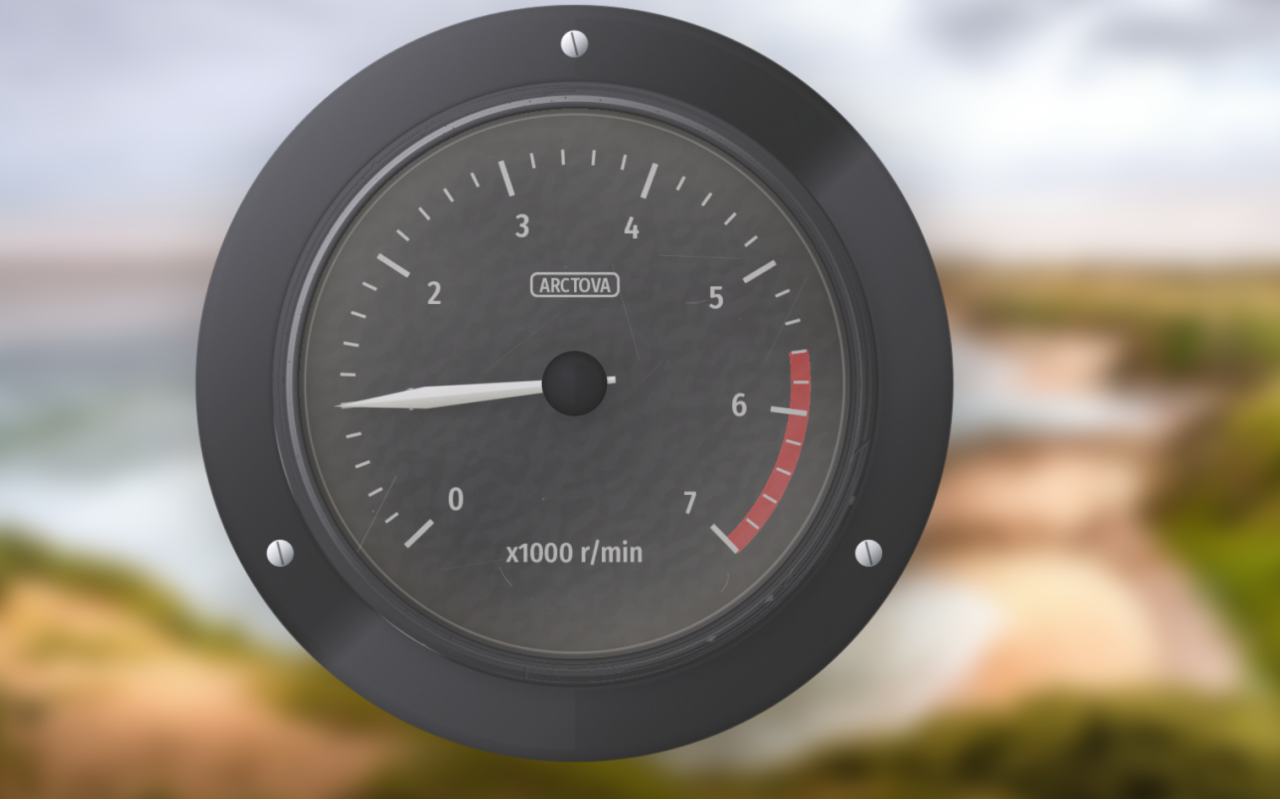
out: 1000 rpm
